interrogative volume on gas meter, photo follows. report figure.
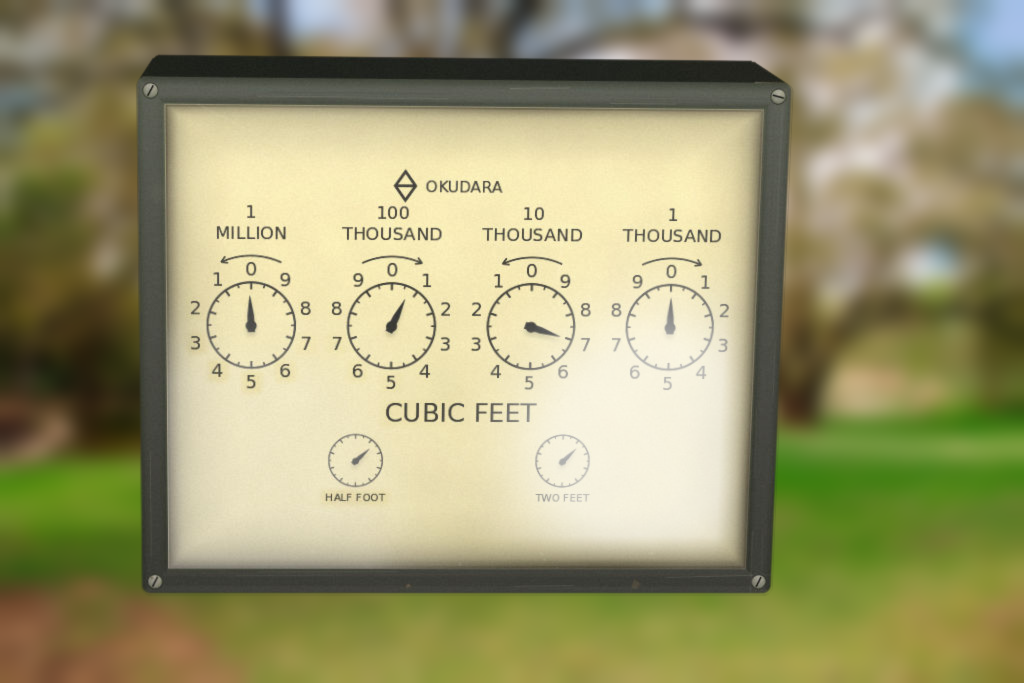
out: 7000 ft³
